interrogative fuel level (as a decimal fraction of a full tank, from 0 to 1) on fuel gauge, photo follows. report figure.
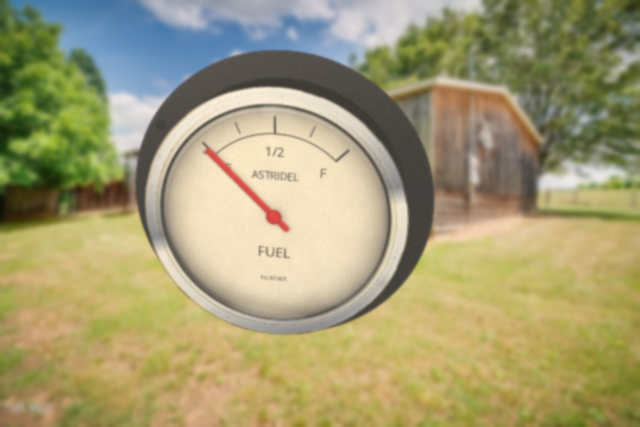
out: 0
